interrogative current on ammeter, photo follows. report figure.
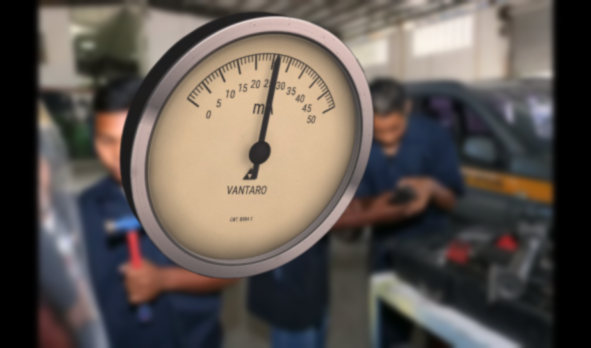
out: 25 mA
